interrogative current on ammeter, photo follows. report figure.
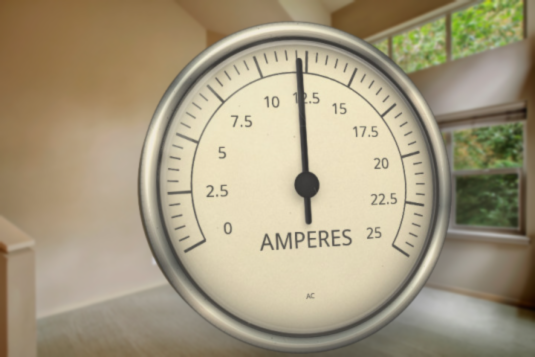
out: 12 A
